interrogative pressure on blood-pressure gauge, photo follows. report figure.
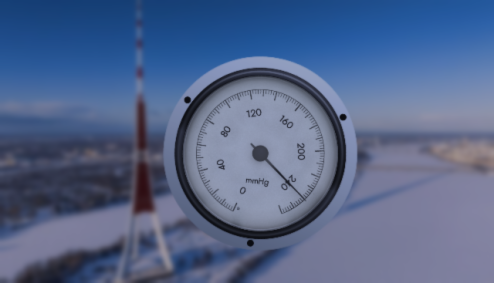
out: 240 mmHg
